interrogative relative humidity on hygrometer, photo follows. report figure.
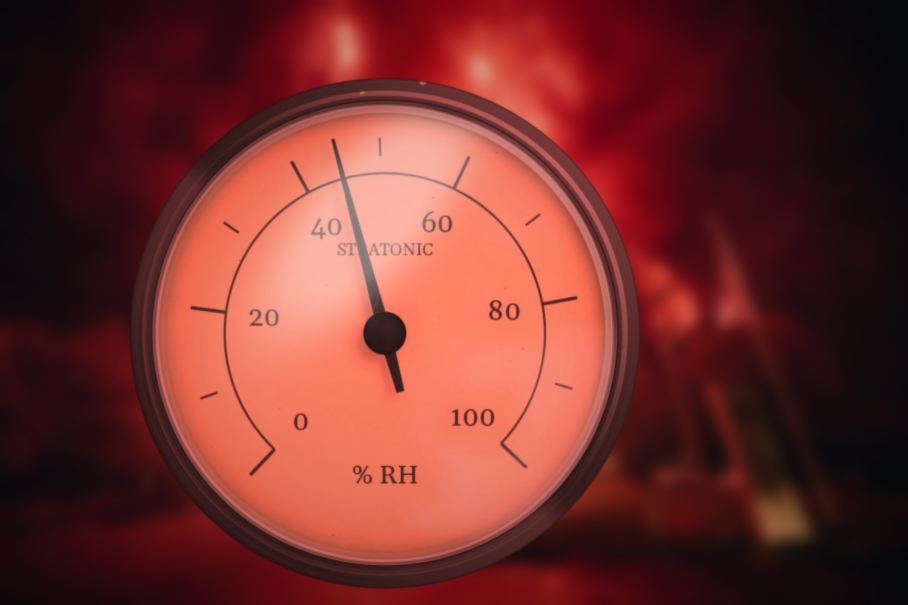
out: 45 %
